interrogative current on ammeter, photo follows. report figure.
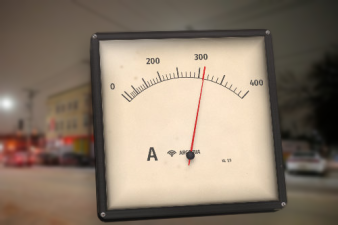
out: 310 A
